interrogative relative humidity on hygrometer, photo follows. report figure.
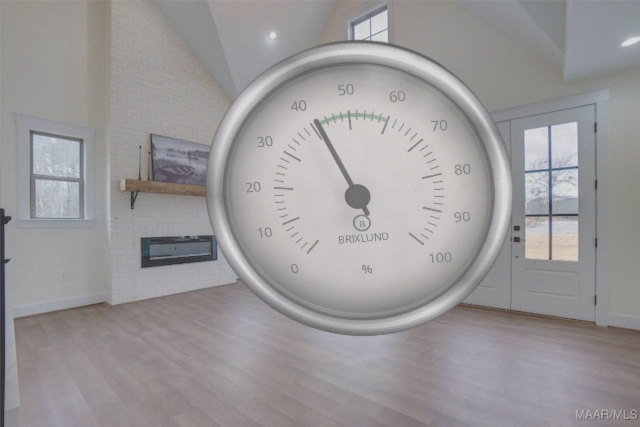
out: 42 %
